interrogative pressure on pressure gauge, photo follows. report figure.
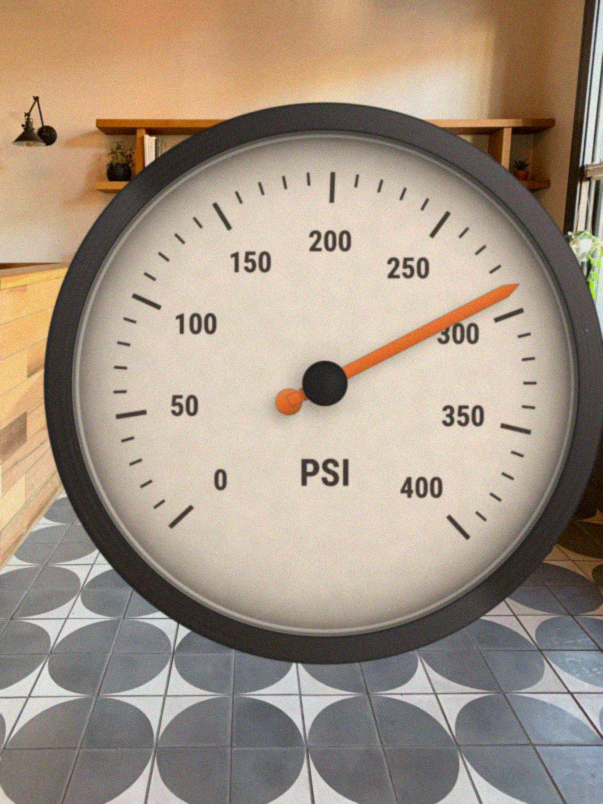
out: 290 psi
